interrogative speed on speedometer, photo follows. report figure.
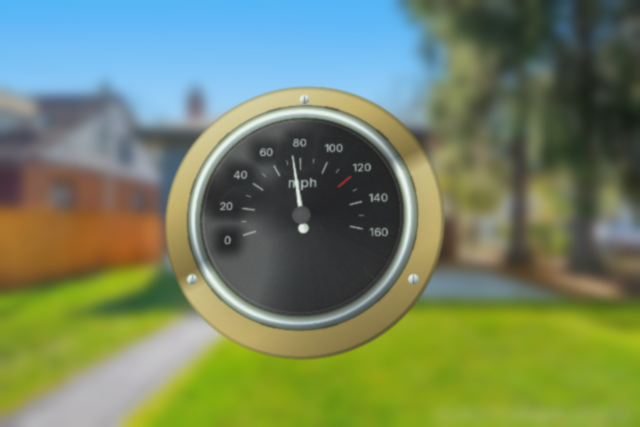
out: 75 mph
